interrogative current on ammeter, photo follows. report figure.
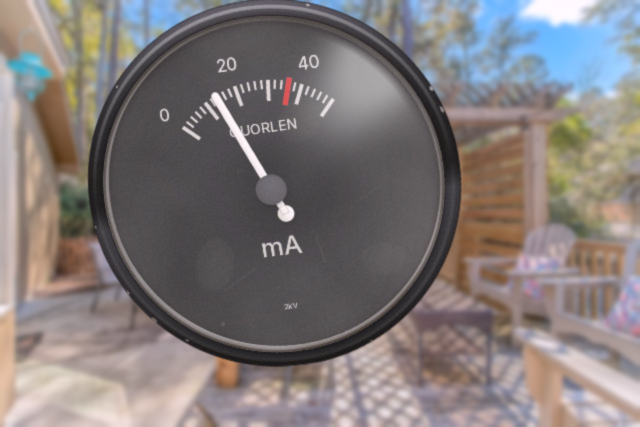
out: 14 mA
